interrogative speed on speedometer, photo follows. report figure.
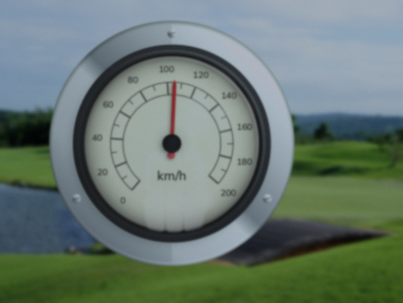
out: 105 km/h
